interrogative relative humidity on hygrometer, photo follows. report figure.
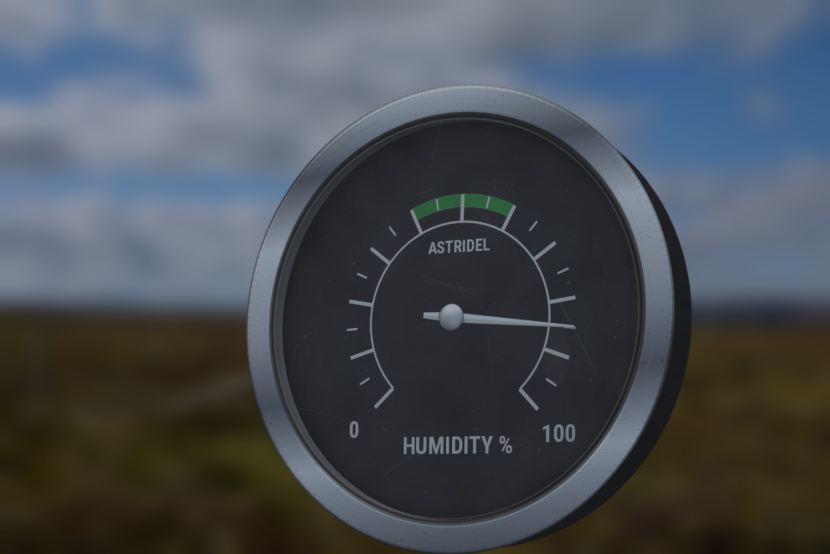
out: 85 %
